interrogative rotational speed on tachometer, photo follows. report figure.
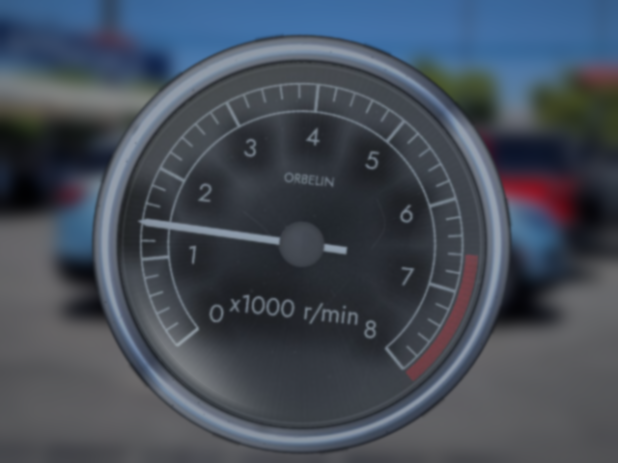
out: 1400 rpm
